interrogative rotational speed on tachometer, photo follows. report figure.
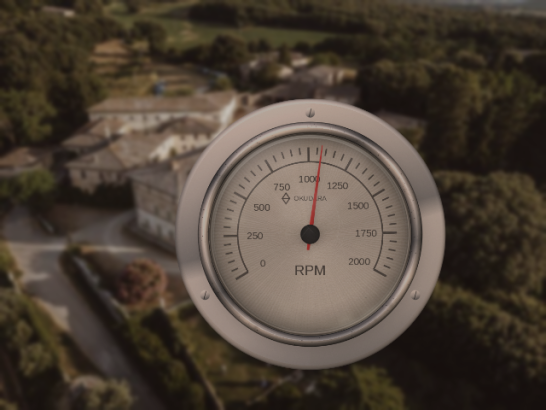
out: 1075 rpm
